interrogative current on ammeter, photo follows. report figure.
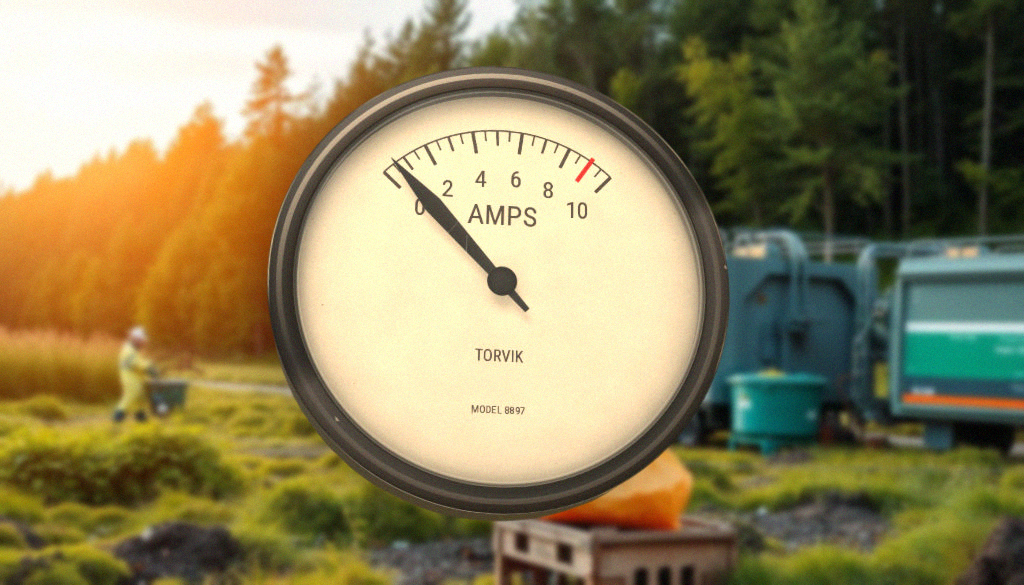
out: 0.5 A
